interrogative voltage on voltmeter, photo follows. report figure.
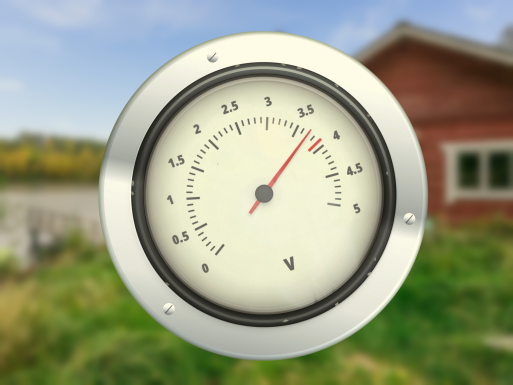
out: 3.7 V
